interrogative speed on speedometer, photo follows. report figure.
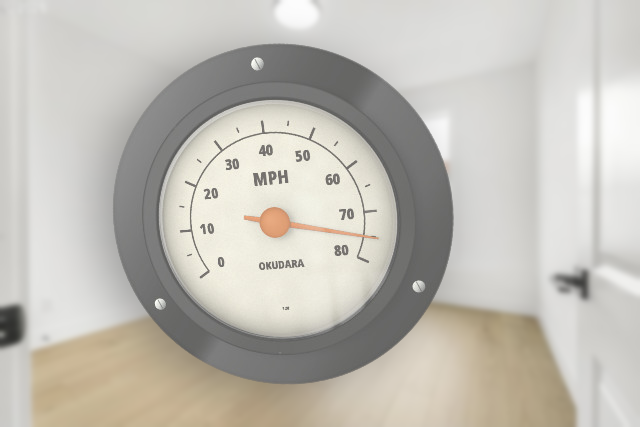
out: 75 mph
